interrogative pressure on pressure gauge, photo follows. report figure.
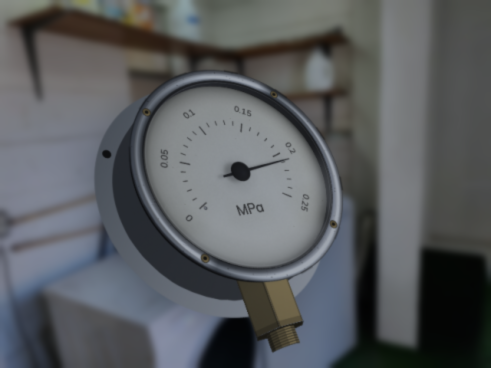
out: 0.21 MPa
